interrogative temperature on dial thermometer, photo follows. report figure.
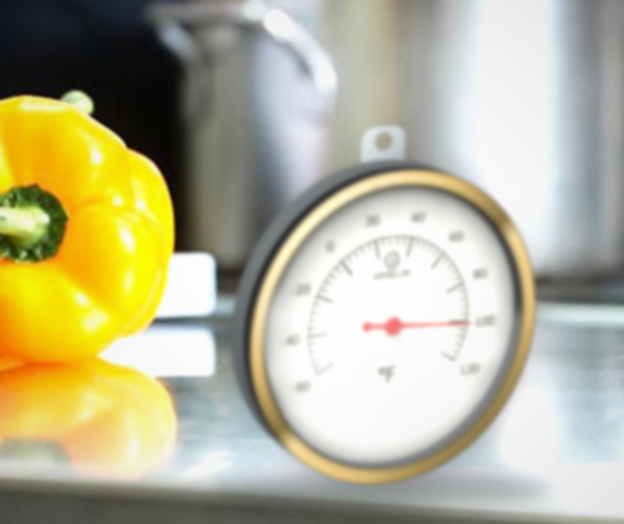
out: 100 °F
